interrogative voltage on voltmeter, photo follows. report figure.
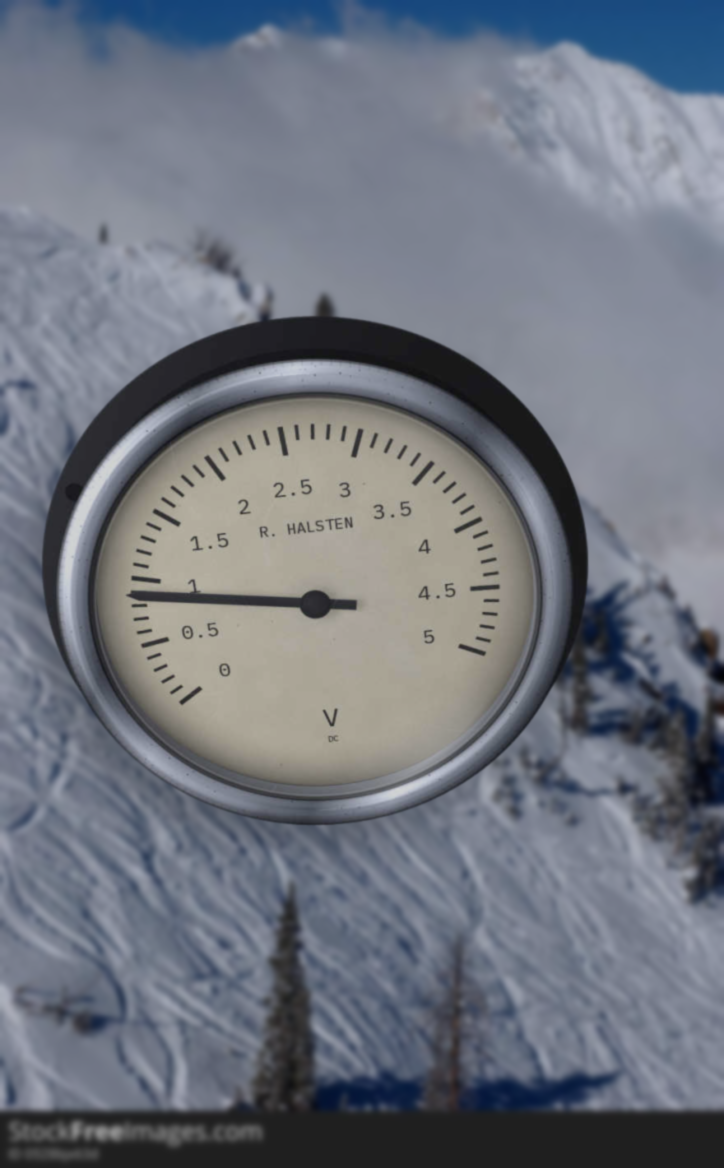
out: 0.9 V
